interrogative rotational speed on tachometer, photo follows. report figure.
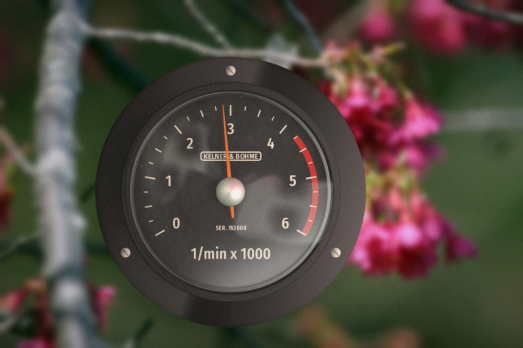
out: 2875 rpm
